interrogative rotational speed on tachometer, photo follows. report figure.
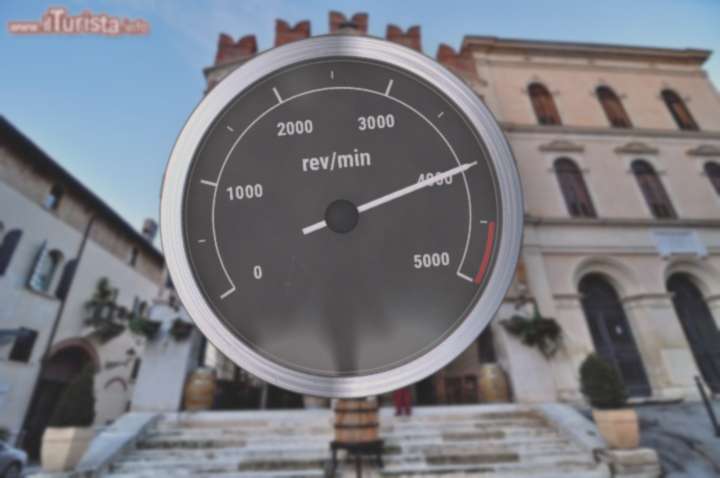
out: 4000 rpm
